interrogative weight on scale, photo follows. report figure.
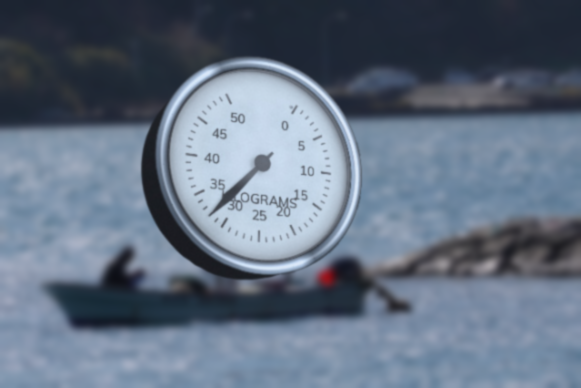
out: 32 kg
